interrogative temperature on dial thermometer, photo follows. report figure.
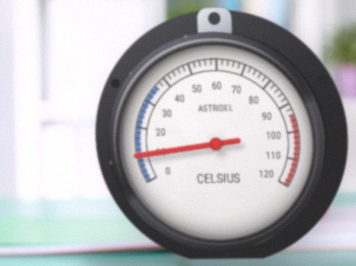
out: 10 °C
